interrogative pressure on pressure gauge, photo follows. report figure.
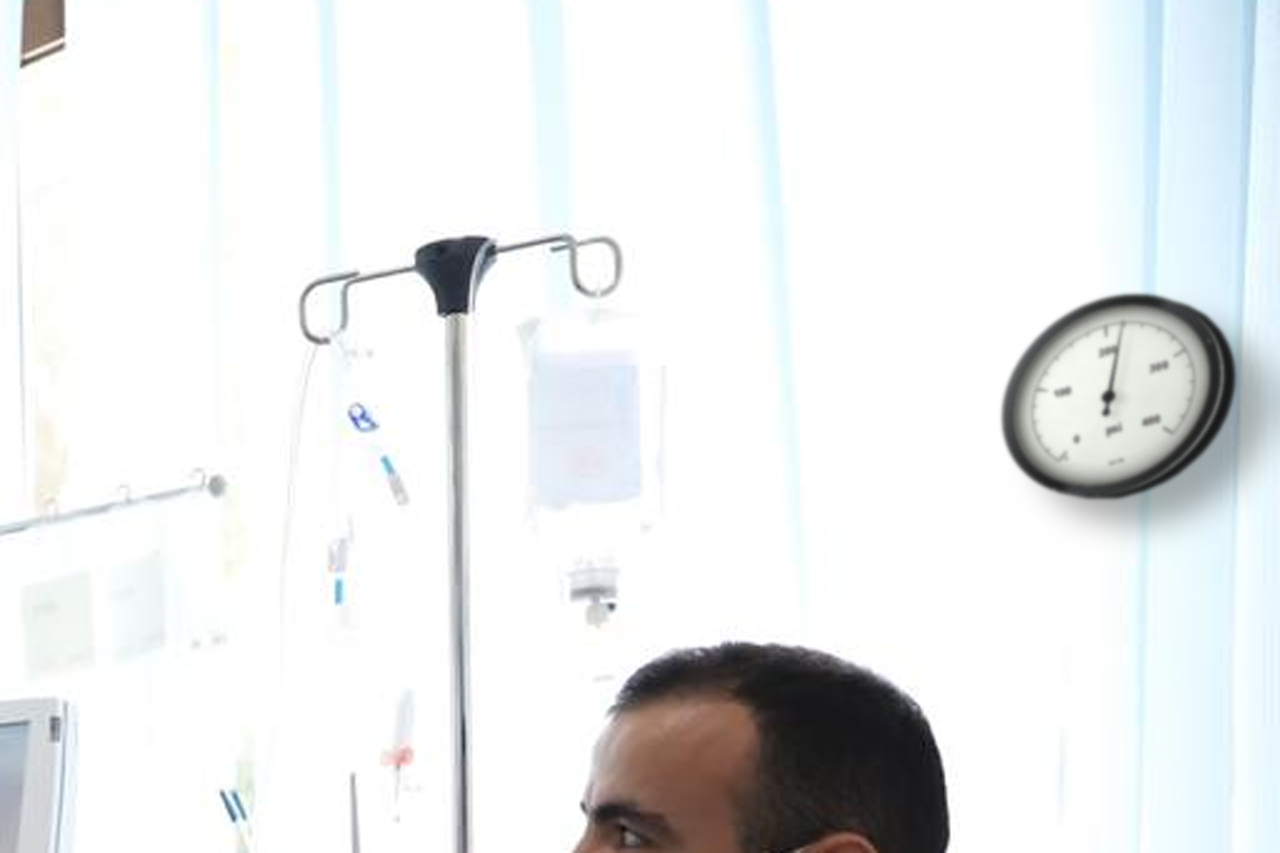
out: 220 psi
